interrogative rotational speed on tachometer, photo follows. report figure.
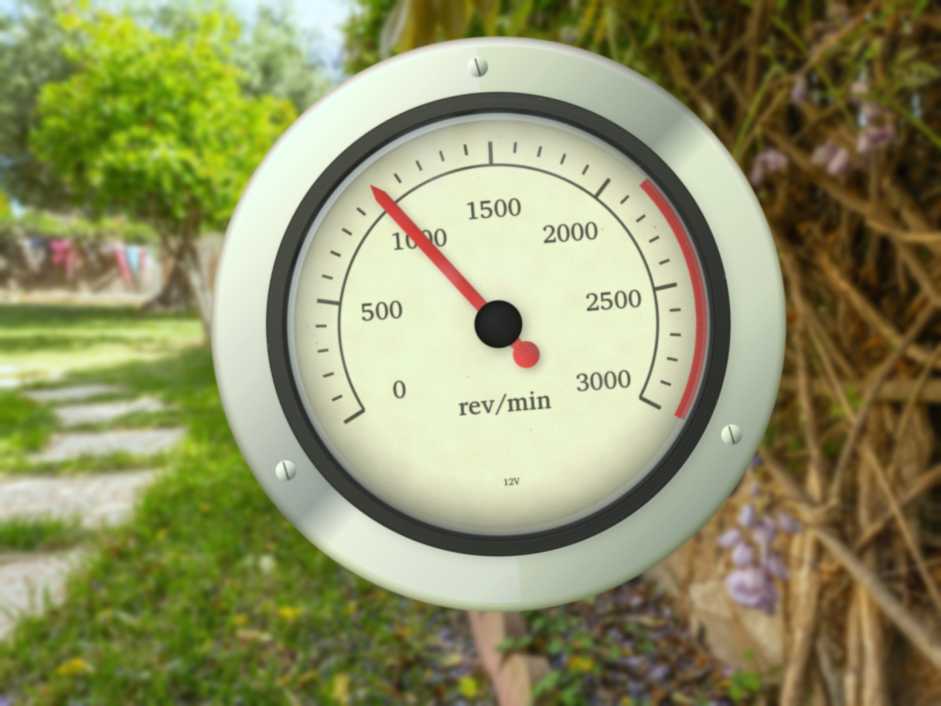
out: 1000 rpm
